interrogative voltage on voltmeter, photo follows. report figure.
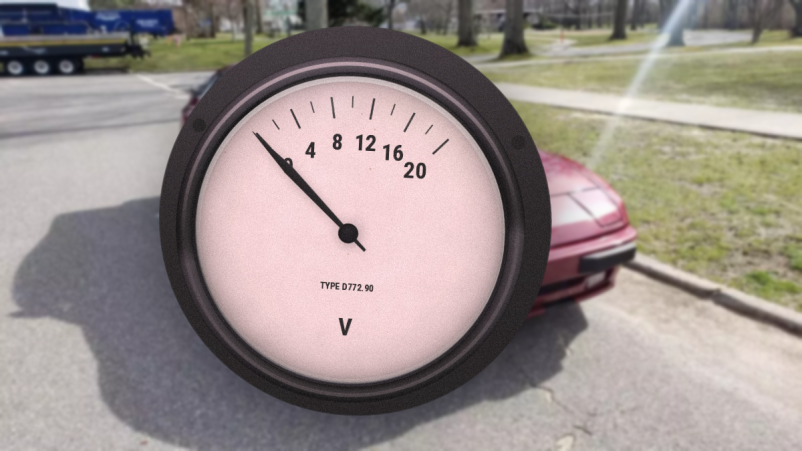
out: 0 V
